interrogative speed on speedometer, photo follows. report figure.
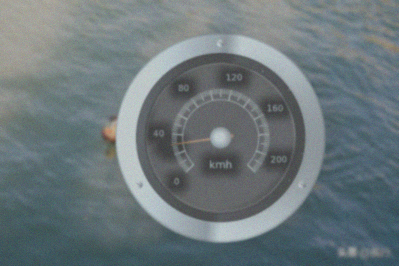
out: 30 km/h
